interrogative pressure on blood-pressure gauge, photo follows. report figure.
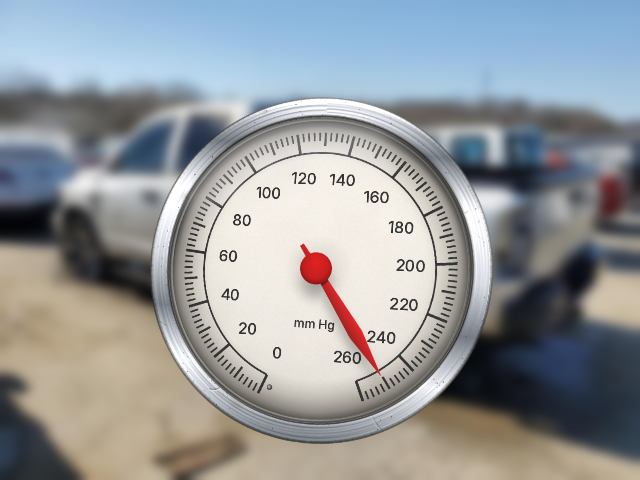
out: 250 mmHg
